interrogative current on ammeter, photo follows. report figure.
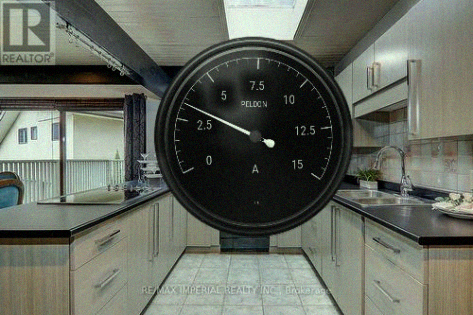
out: 3.25 A
